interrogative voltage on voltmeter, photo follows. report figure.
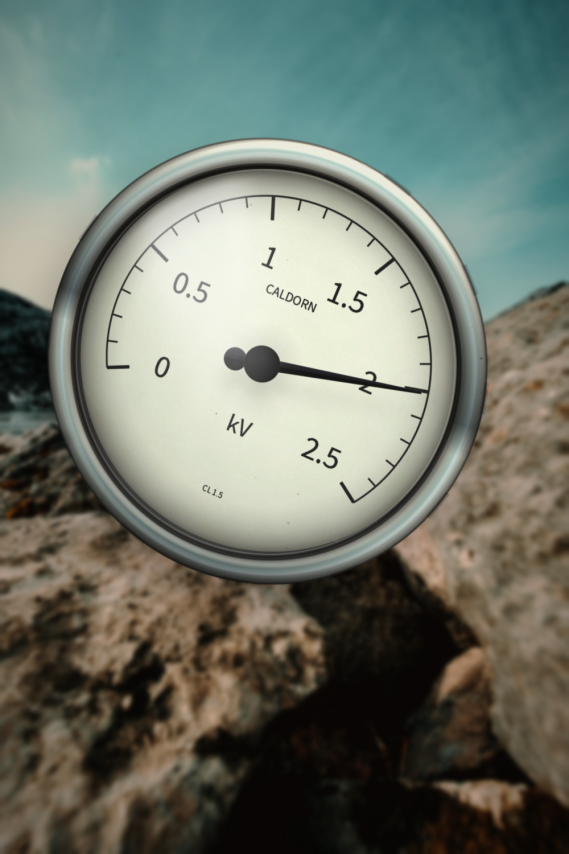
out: 2 kV
